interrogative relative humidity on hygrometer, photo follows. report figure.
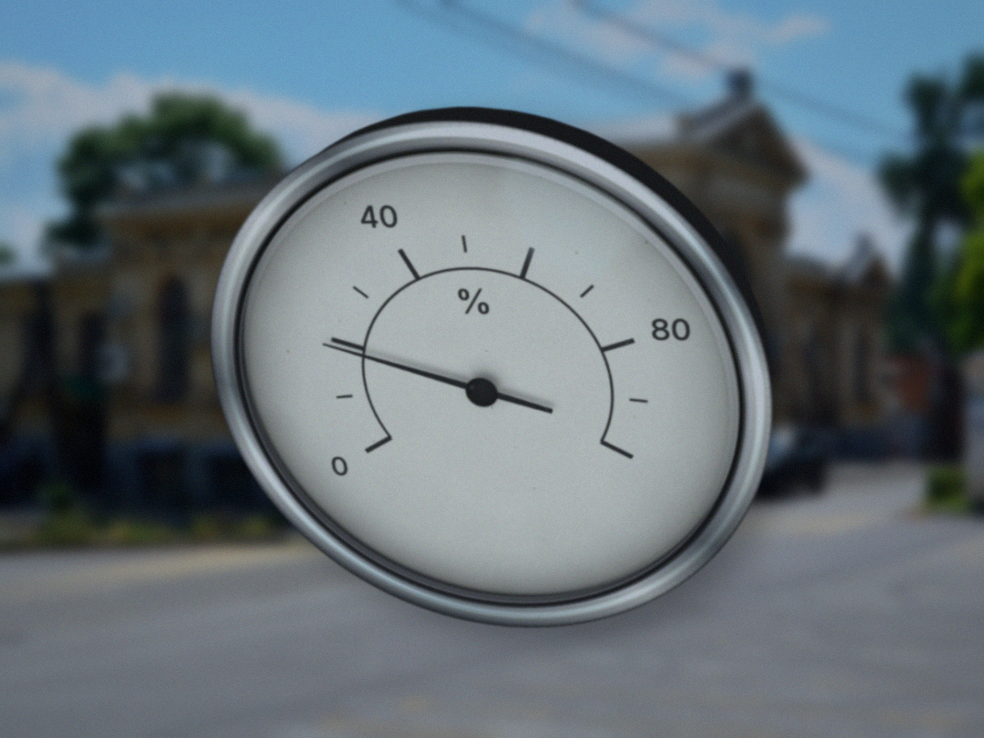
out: 20 %
